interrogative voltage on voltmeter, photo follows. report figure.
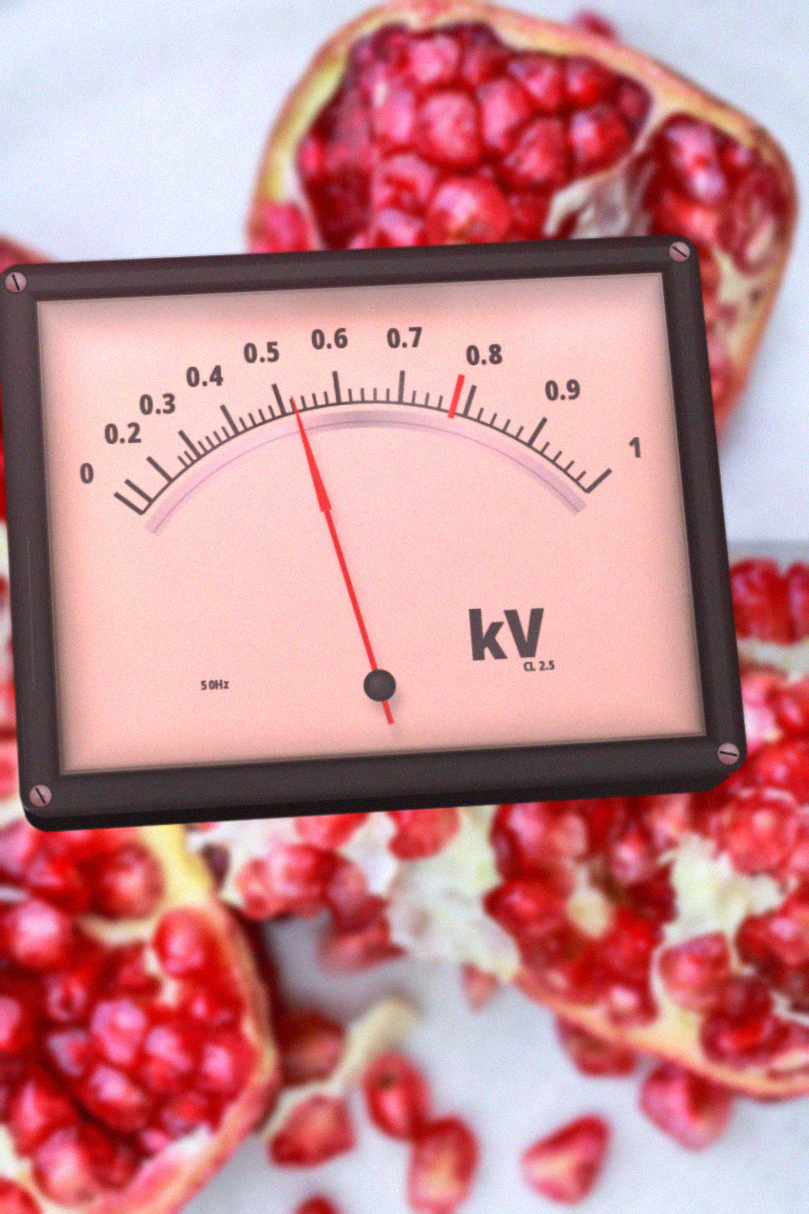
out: 0.52 kV
